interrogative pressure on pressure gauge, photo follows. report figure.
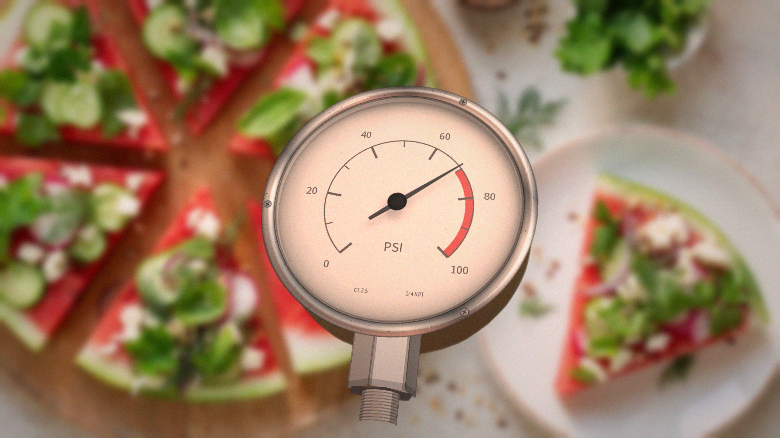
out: 70 psi
